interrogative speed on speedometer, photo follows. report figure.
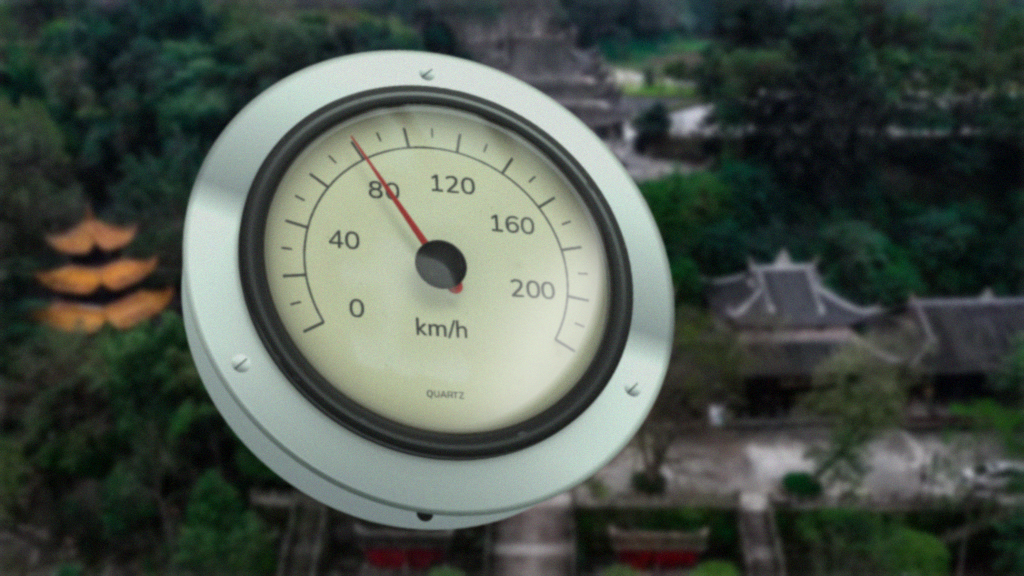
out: 80 km/h
